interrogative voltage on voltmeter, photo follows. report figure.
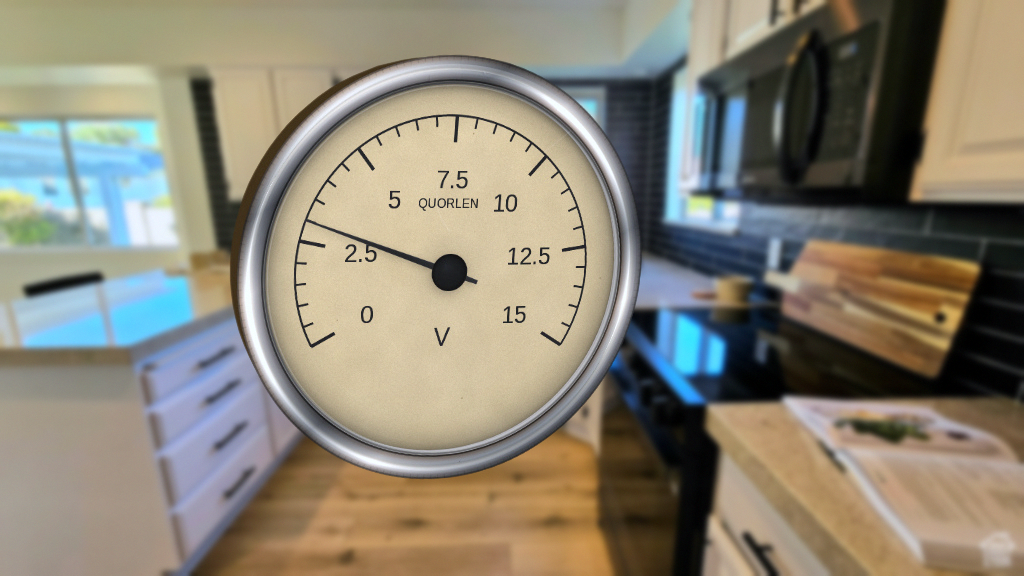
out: 3 V
